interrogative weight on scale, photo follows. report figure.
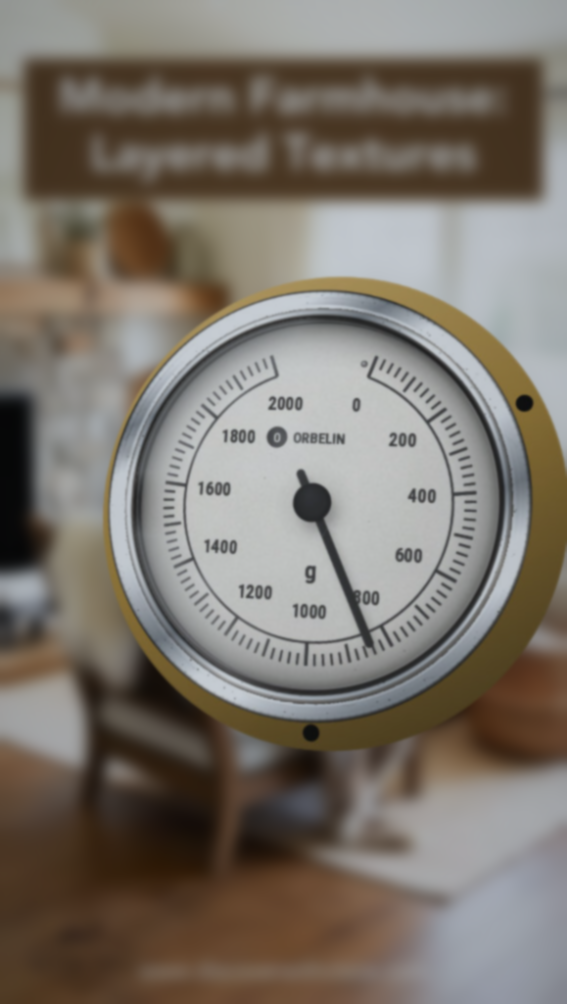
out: 840 g
